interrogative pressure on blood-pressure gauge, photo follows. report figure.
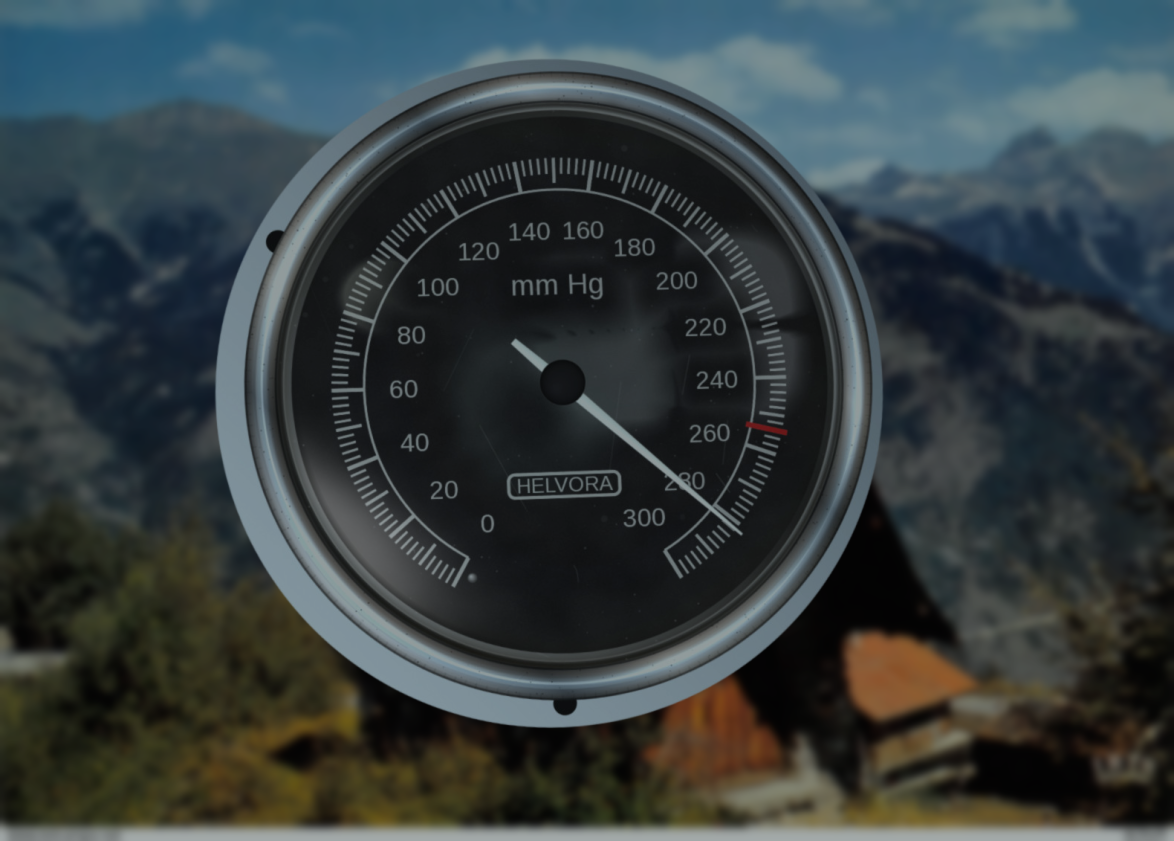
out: 282 mmHg
